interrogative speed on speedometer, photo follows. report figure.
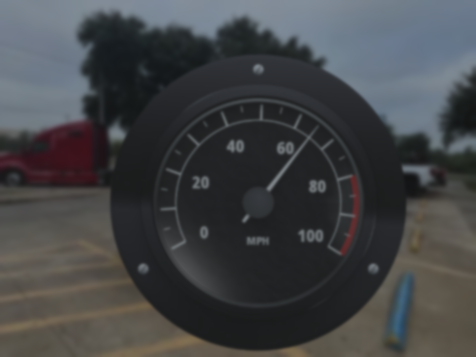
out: 65 mph
